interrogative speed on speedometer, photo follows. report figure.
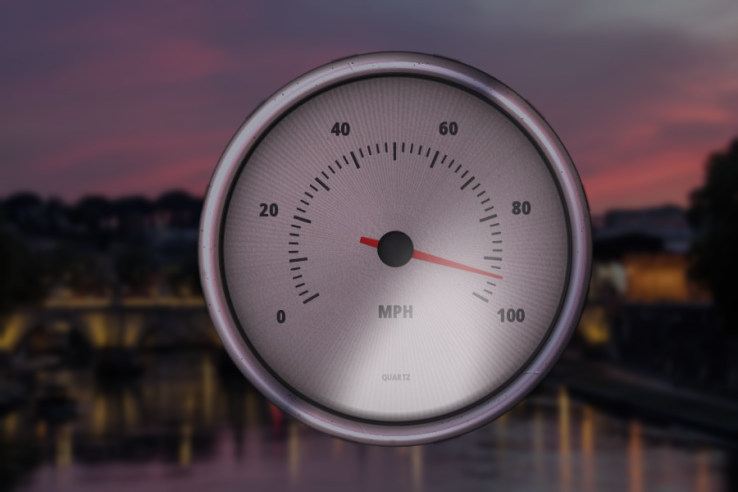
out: 94 mph
